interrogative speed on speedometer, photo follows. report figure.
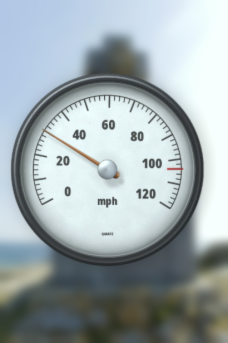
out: 30 mph
